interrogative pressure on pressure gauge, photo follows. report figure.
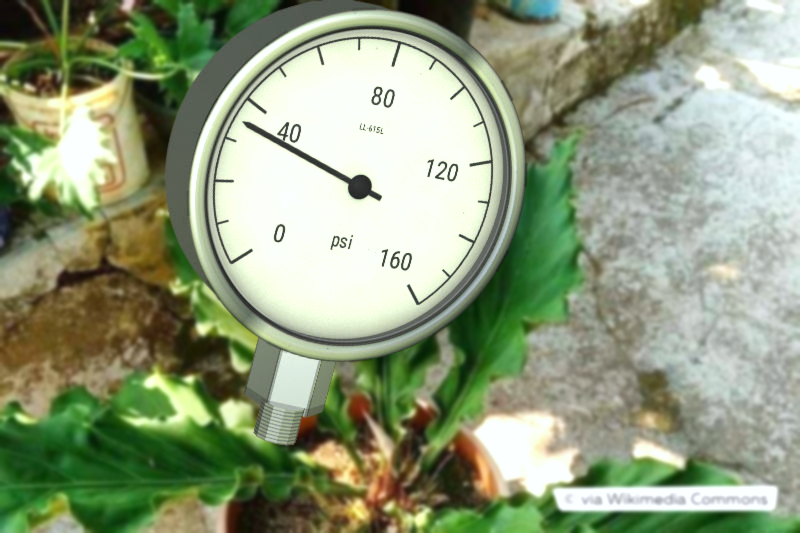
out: 35 psi
